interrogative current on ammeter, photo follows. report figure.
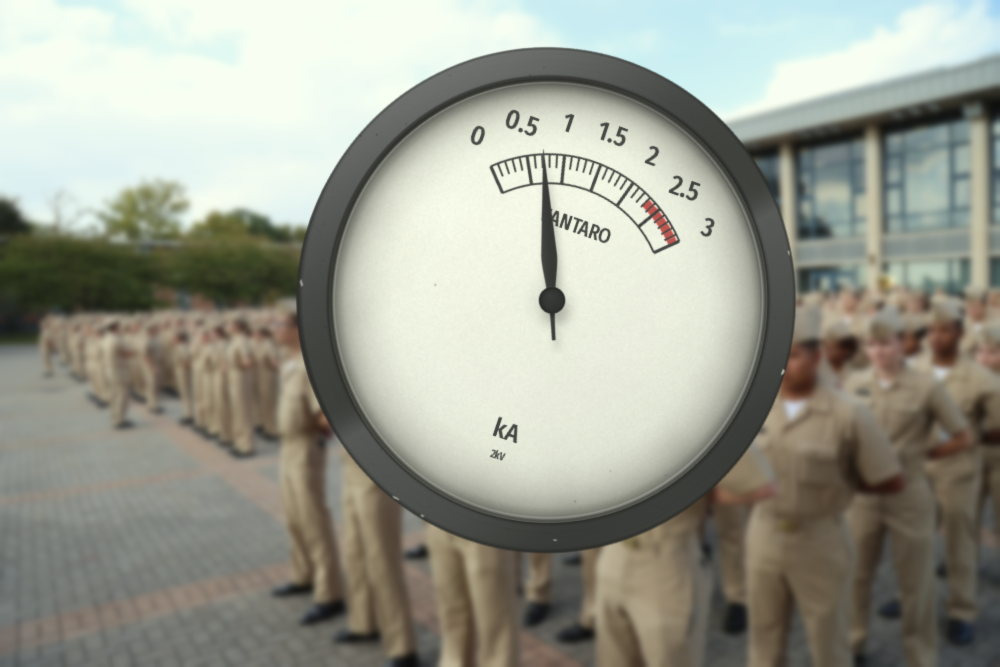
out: 0.7 kA
